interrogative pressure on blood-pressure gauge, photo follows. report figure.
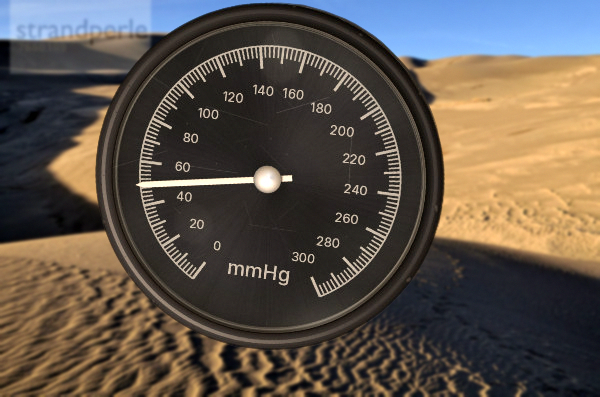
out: 50 mmHg
